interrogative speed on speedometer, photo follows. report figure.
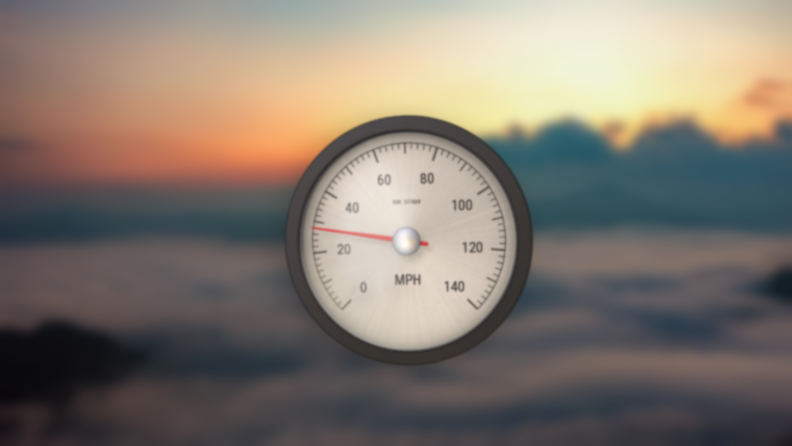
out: 28 mph
